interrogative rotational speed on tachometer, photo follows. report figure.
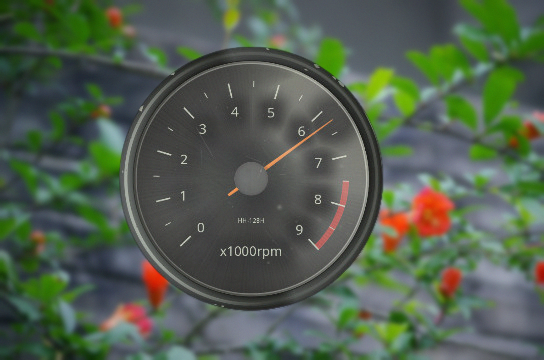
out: 6250 rpm
